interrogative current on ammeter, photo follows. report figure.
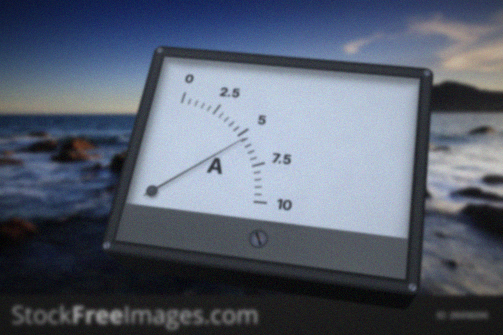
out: 5.5 A
